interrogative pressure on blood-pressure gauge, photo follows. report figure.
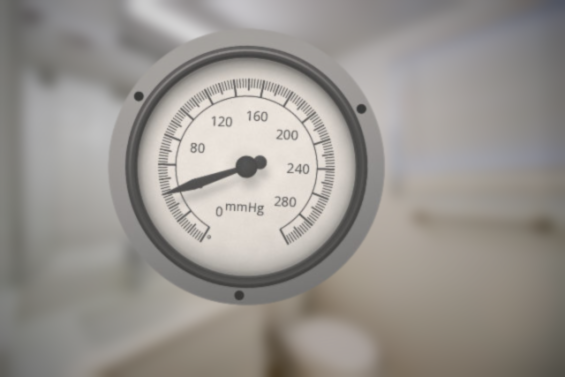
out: 40 mmHg
